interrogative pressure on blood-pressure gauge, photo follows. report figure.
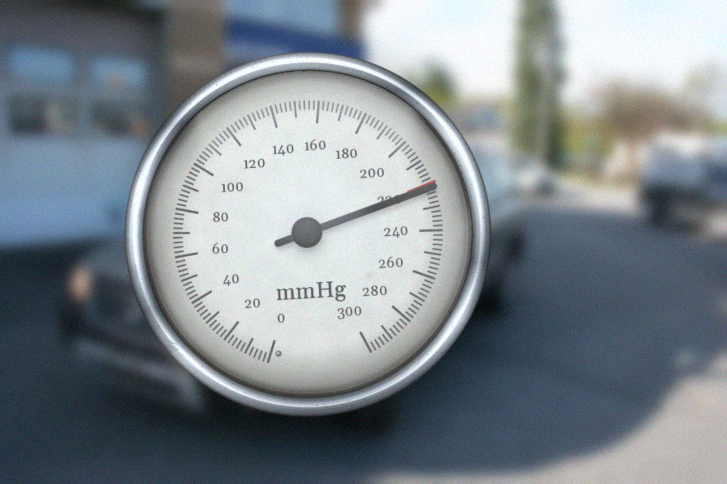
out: 222 mmHg
